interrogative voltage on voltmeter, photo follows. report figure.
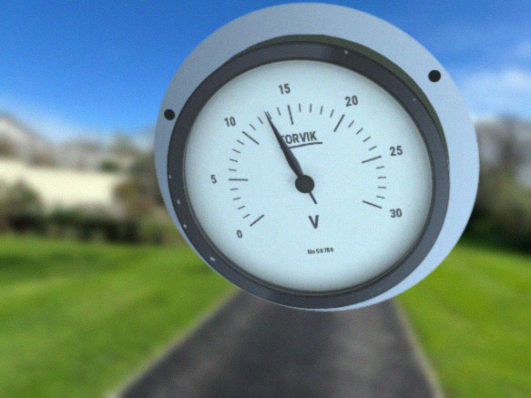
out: 13 V
